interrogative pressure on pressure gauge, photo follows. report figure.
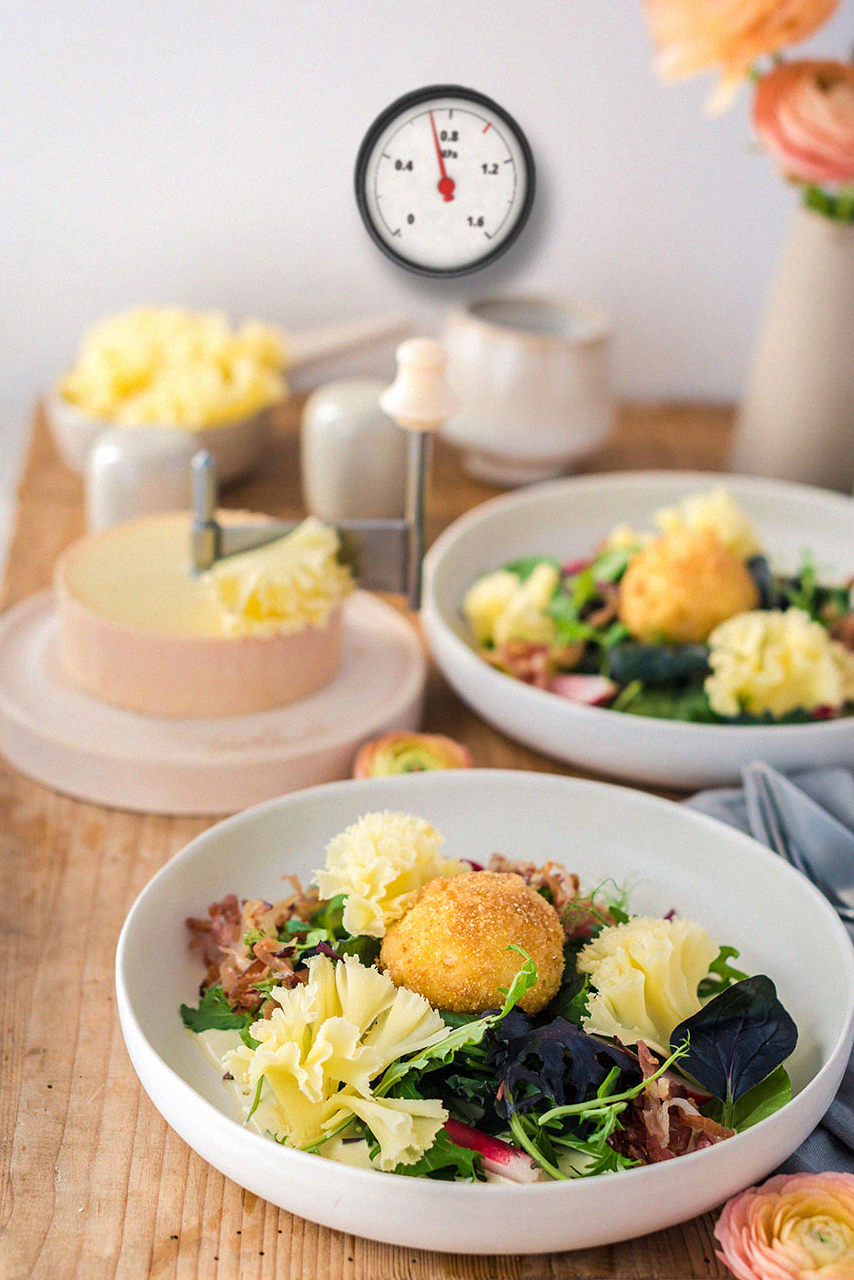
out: 0.7 MPa
